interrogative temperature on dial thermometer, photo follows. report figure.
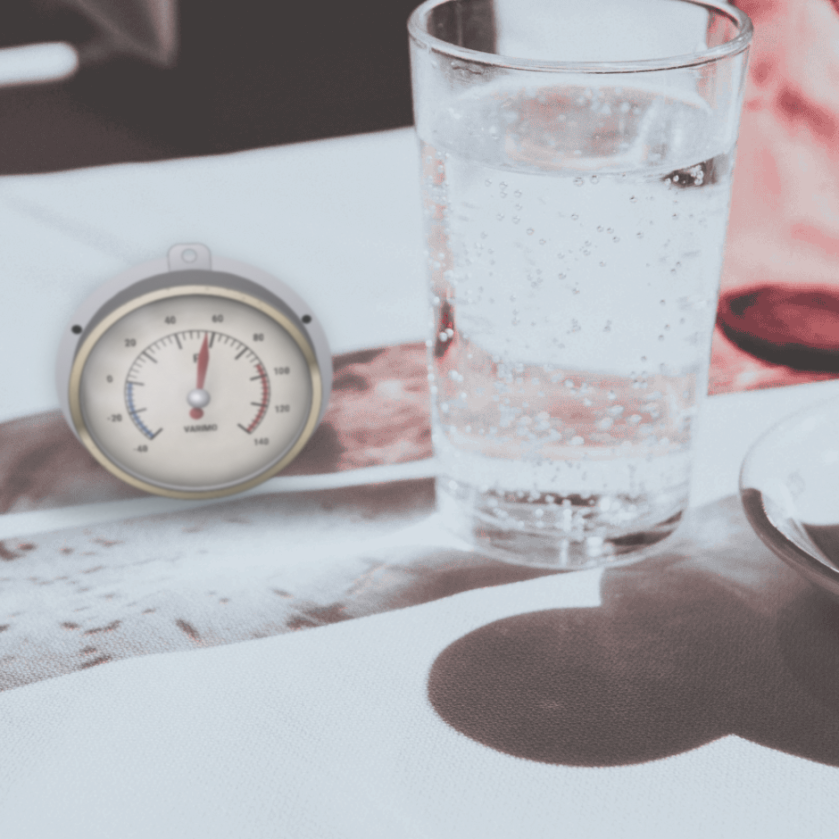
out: 56 °F
